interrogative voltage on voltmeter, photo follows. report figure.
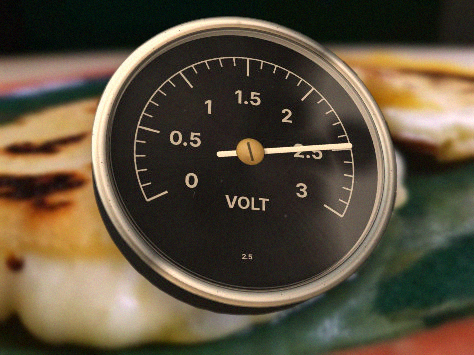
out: 2.5 V
